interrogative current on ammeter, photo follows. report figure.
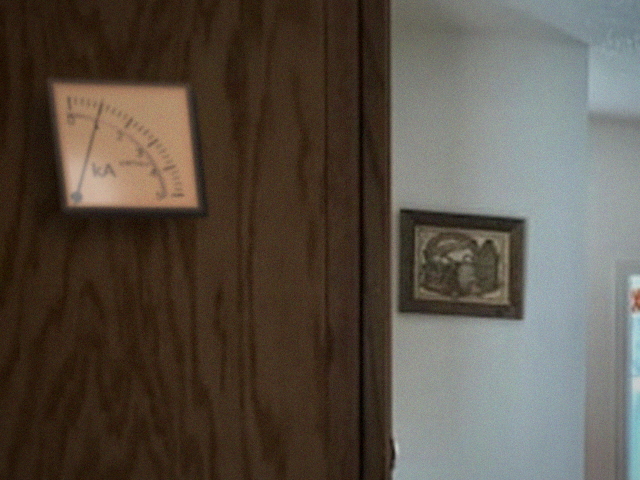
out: 1 kA
